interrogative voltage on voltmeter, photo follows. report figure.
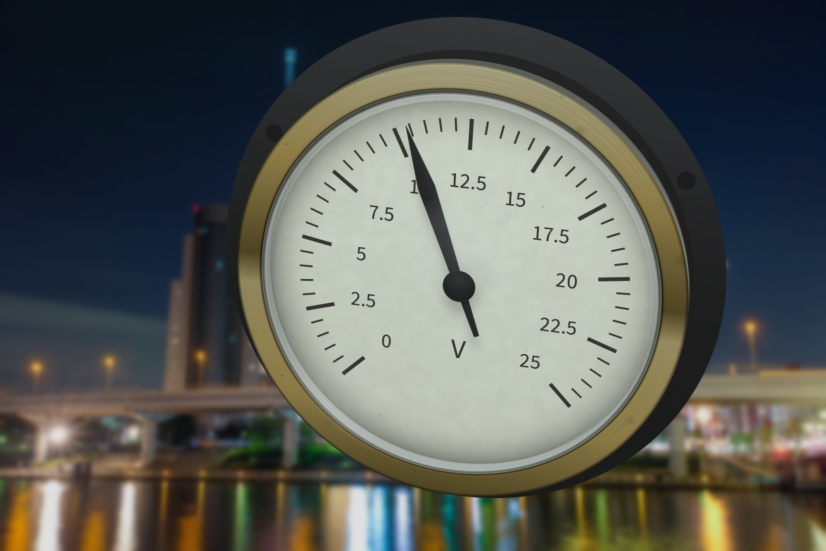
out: 10.5 V
